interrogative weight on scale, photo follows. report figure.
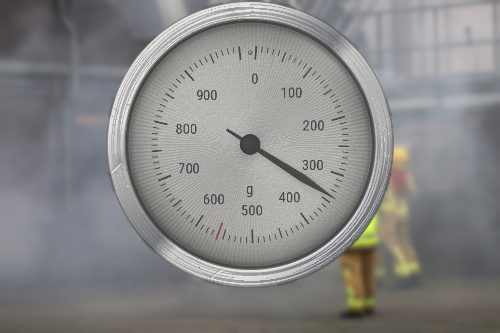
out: 340 g
